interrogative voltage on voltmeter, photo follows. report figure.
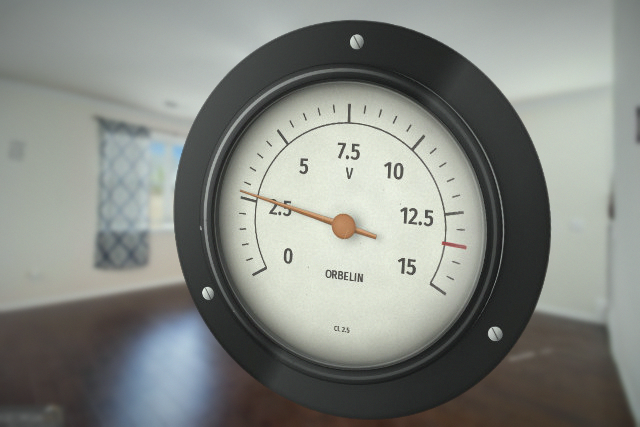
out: 2.75 V
